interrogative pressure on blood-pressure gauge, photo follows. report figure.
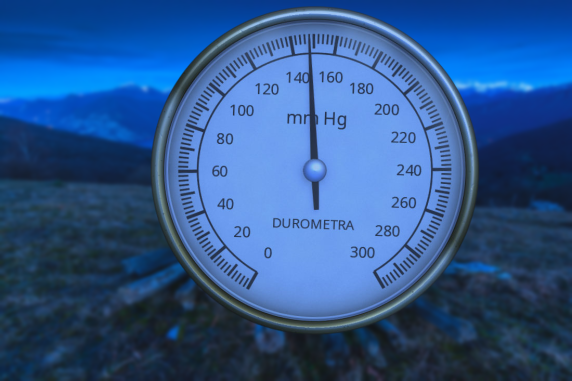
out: 148 mmHg
